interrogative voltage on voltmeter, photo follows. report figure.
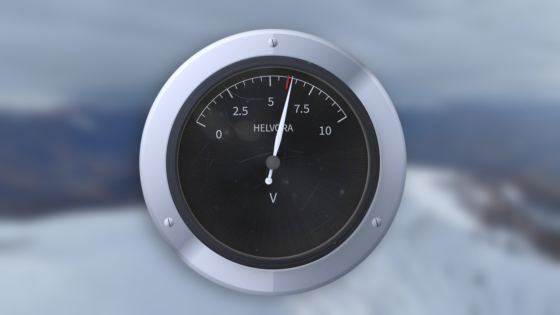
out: 6.25 V
